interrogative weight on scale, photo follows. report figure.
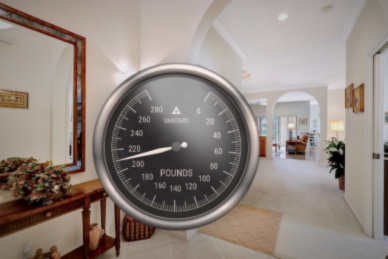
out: 210 lb
